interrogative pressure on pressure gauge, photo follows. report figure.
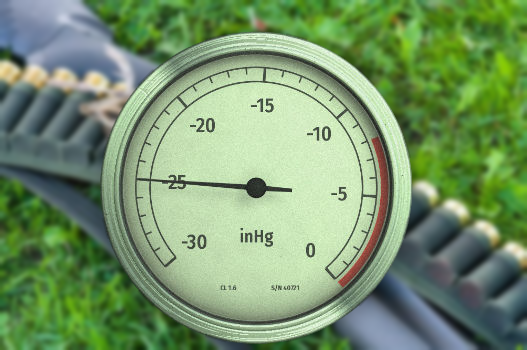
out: -25 inHg
